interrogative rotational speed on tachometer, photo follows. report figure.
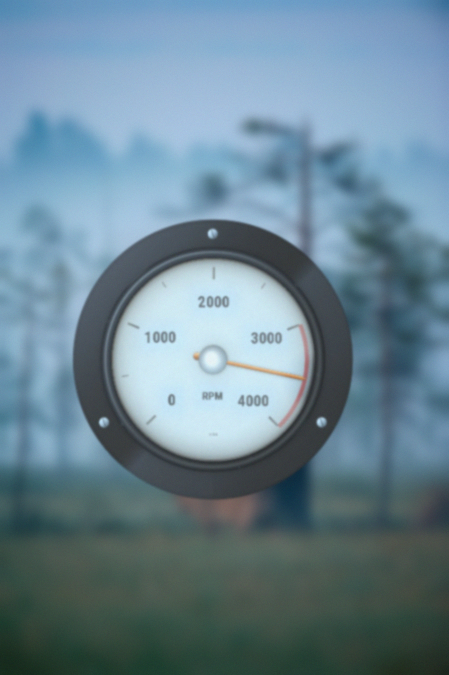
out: 3500 rpm
